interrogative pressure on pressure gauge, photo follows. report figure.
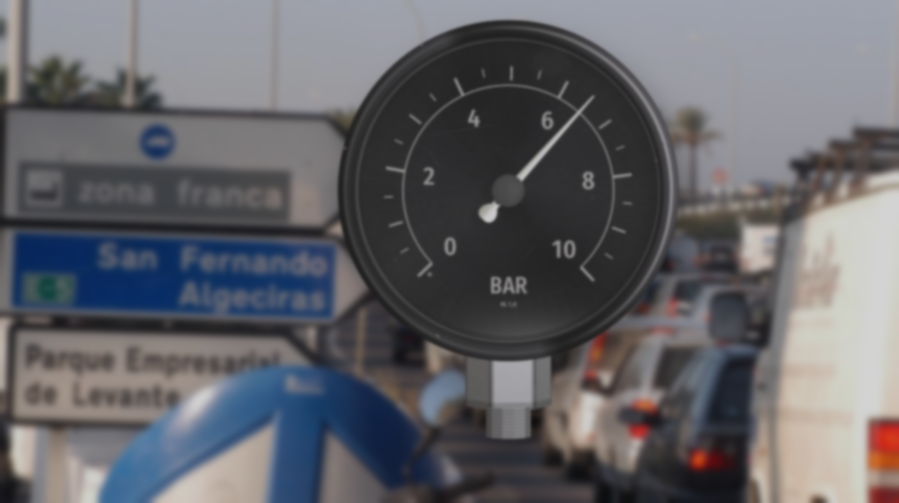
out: 6.5 bar
